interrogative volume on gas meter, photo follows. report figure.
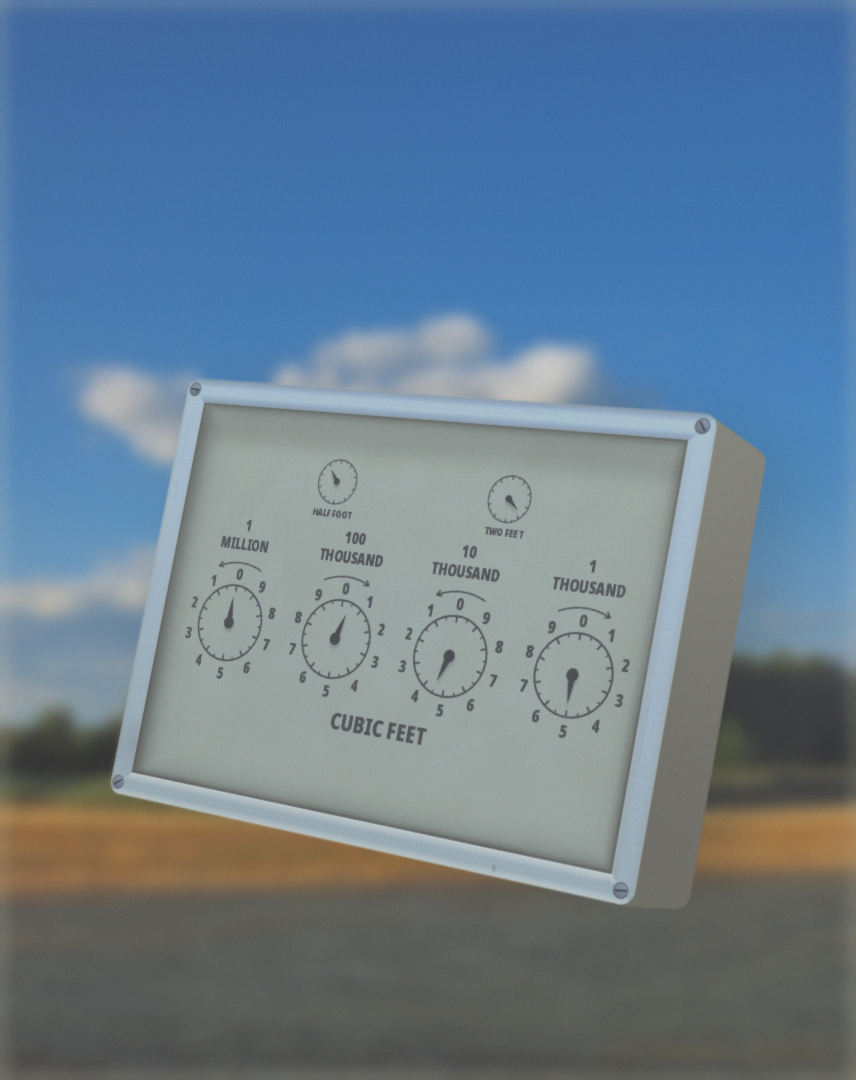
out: 4500 ft³
